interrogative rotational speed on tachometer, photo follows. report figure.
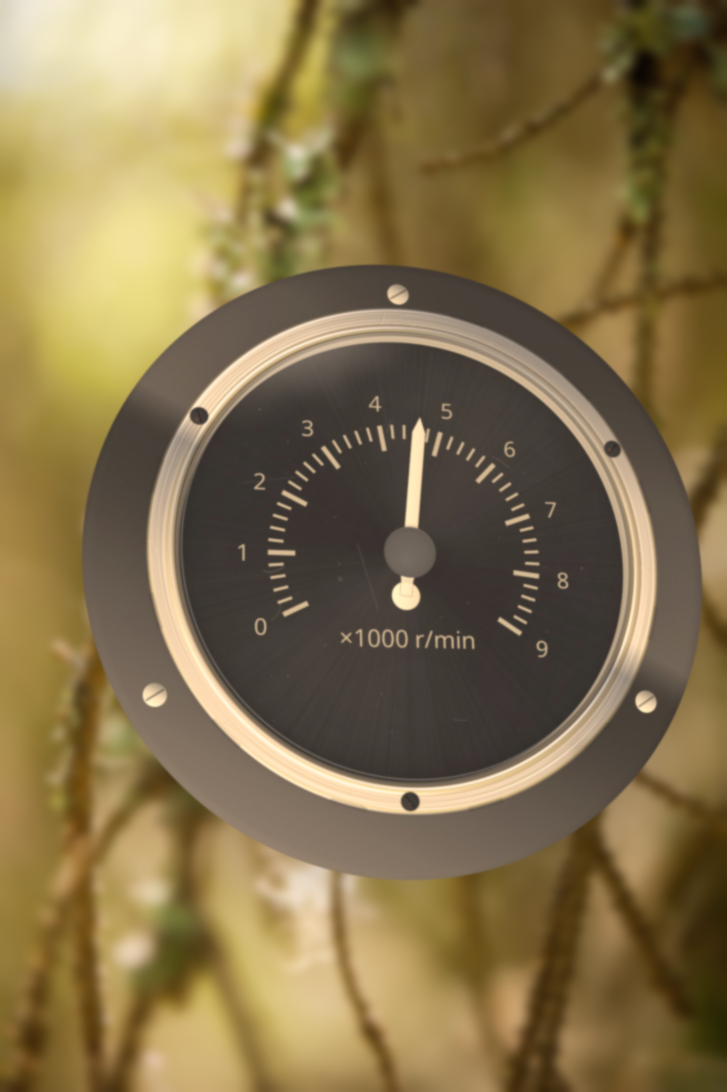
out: 4600 rpm
